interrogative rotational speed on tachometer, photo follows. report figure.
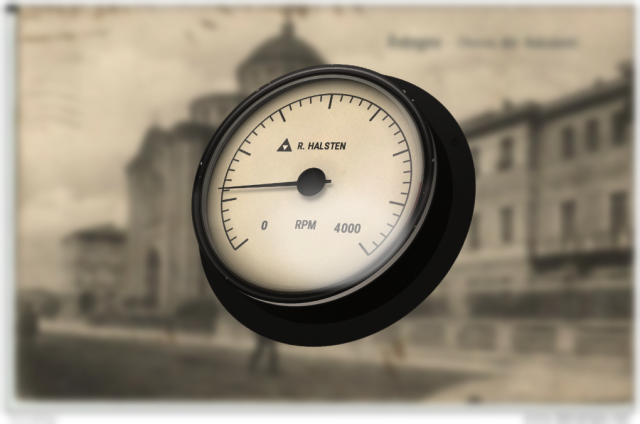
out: 600 rpm
